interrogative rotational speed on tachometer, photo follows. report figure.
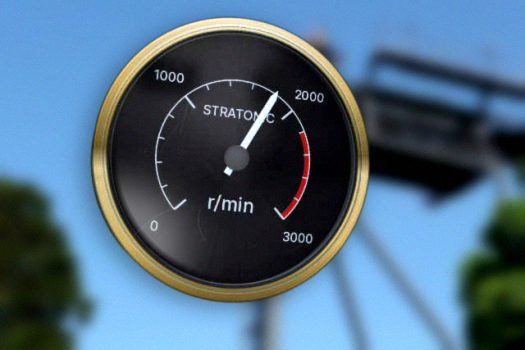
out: 1800 rpm
